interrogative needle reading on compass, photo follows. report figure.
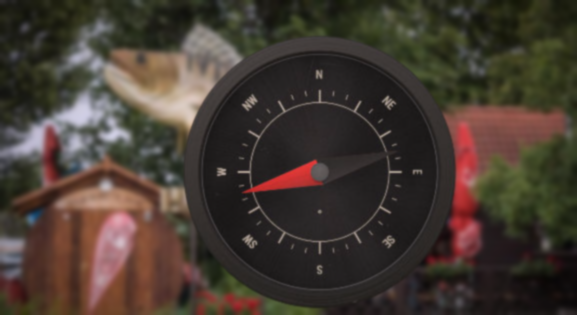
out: 255 °
